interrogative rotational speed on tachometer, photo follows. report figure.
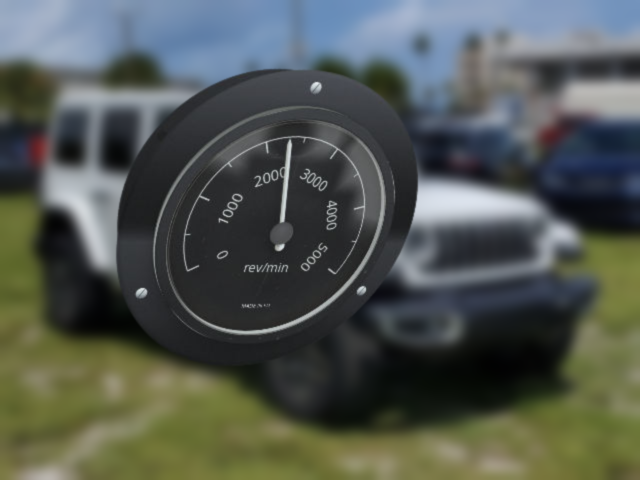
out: 2250 rpm
